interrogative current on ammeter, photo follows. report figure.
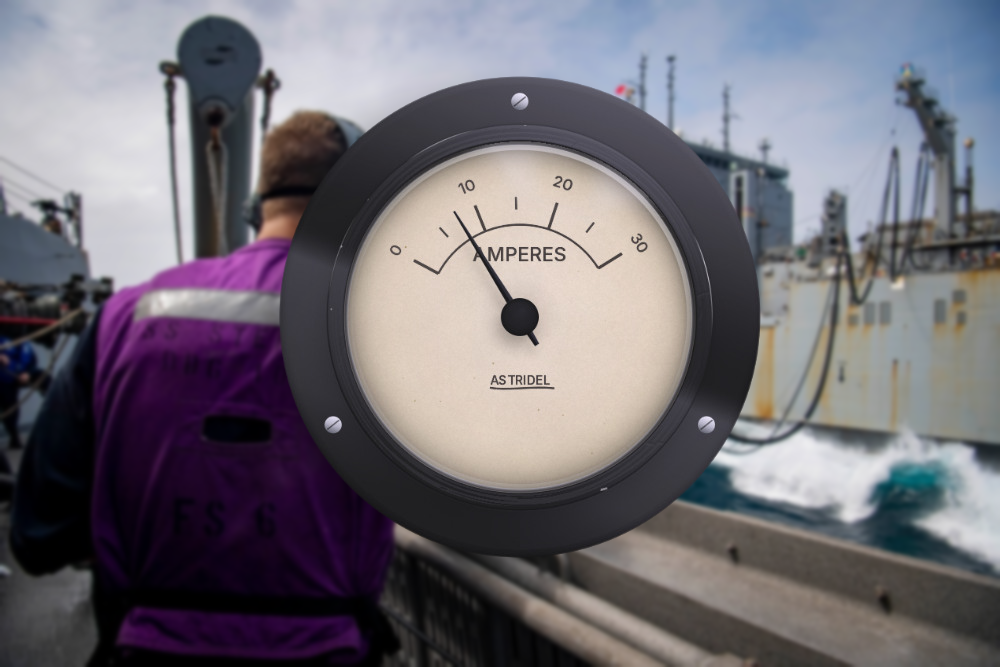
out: 7.5 A
